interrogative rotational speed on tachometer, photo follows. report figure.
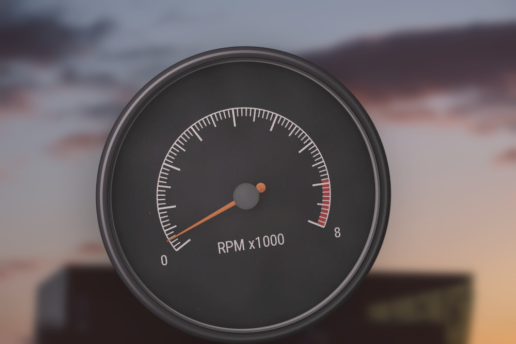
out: 300 rpm
